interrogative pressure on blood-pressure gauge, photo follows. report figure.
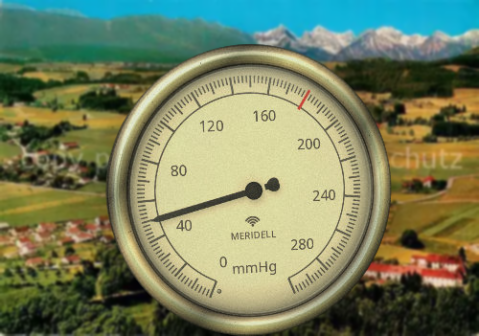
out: 50 mmHg
